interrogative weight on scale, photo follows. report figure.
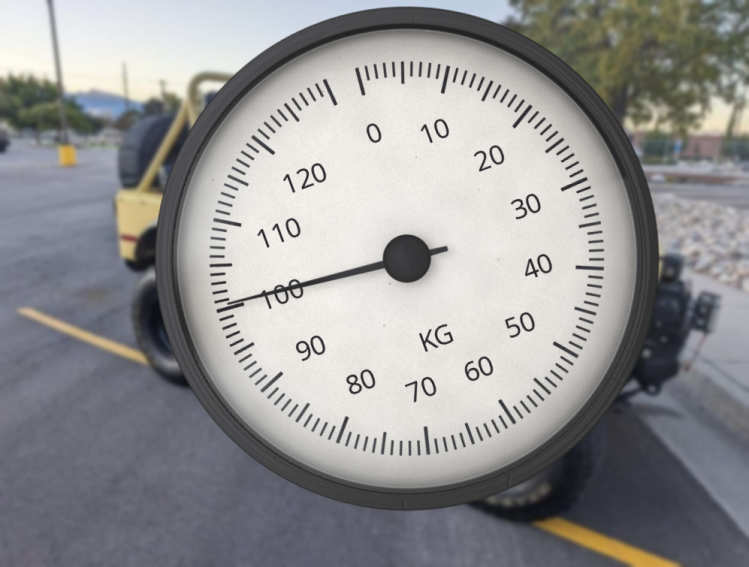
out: 100.5 kg
